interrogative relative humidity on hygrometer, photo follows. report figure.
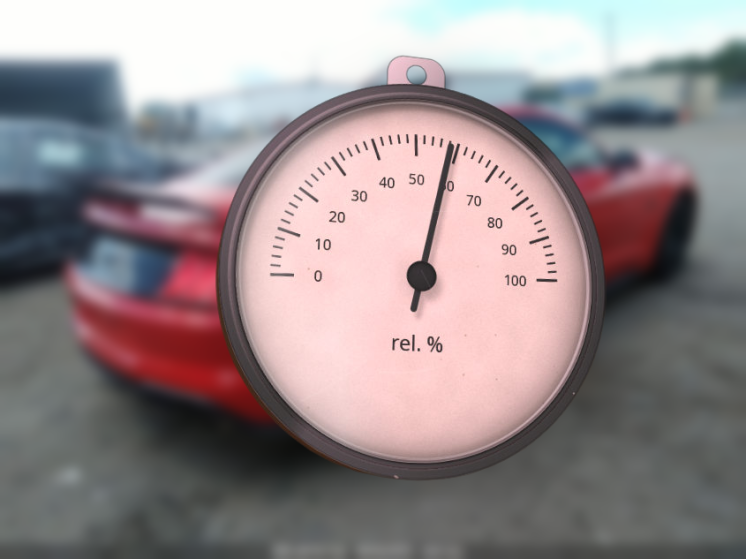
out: 58 %
